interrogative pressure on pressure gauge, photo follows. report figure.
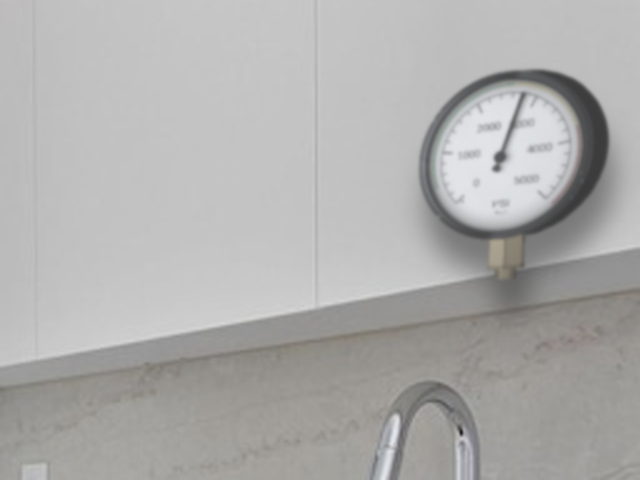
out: 2800 psi
